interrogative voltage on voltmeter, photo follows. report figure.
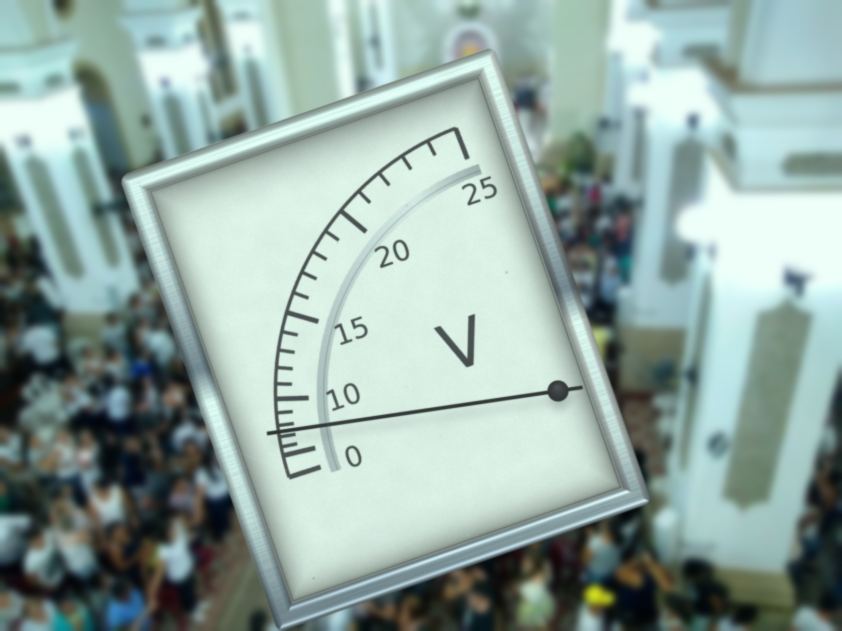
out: 7.5 V
